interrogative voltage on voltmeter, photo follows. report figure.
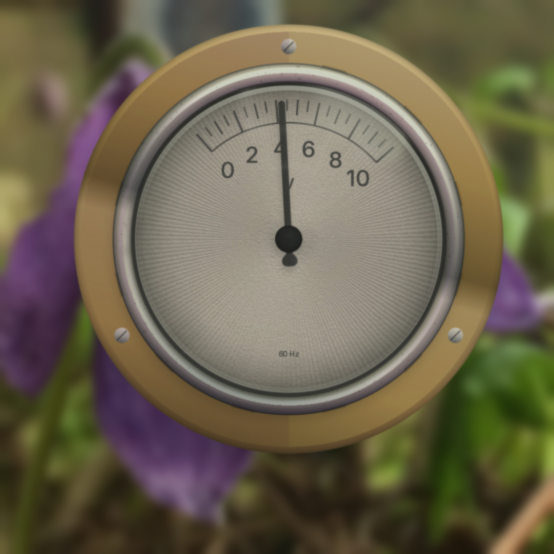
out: 4.25 V
